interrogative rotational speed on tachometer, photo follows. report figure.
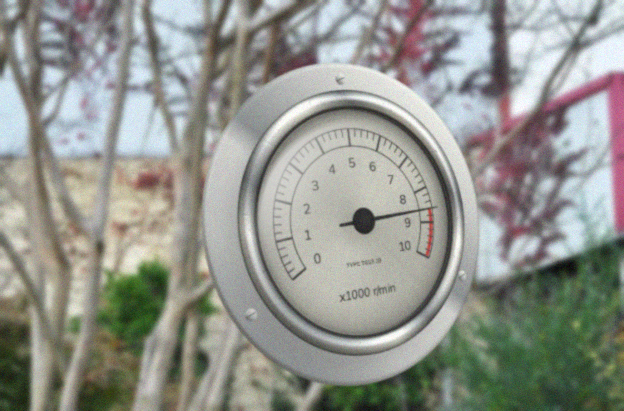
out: 8600 rpm
